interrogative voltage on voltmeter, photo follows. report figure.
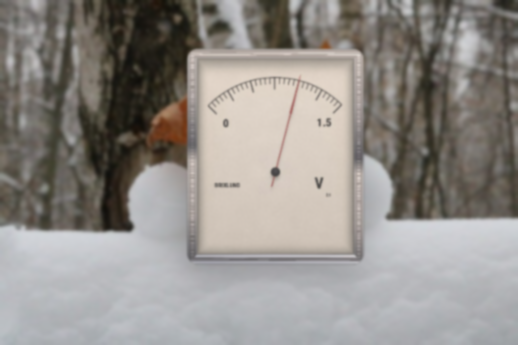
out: 1 V
